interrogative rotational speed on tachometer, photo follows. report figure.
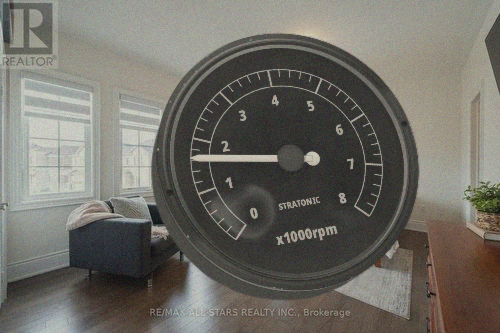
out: 1600 rpm
